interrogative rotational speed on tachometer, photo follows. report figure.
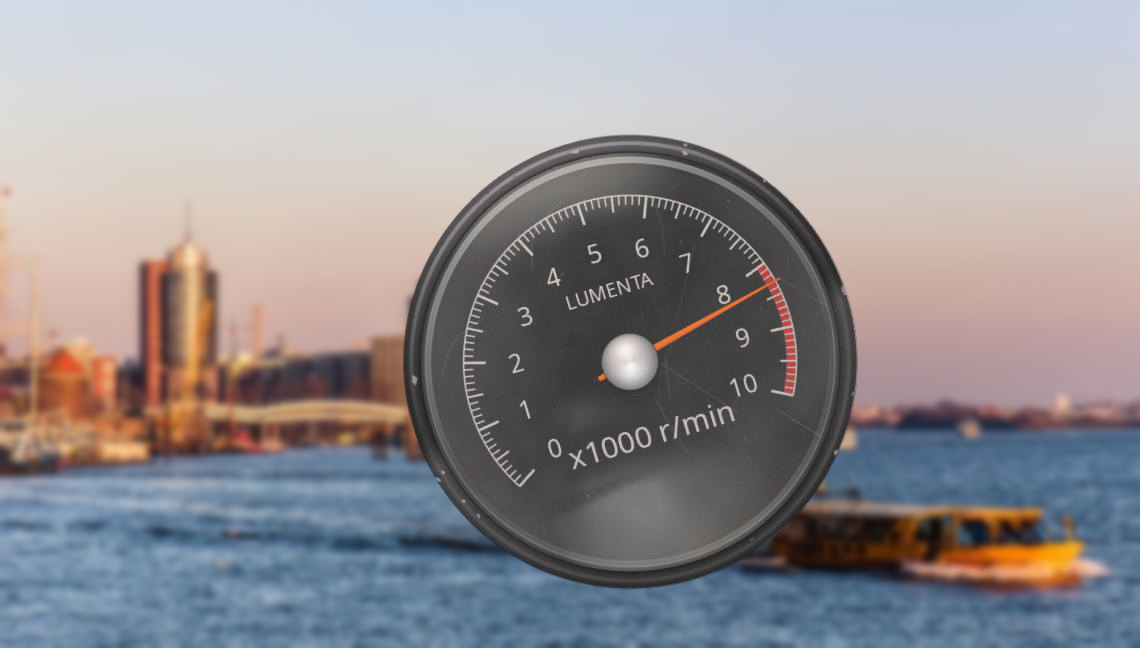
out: 8300 rpm
